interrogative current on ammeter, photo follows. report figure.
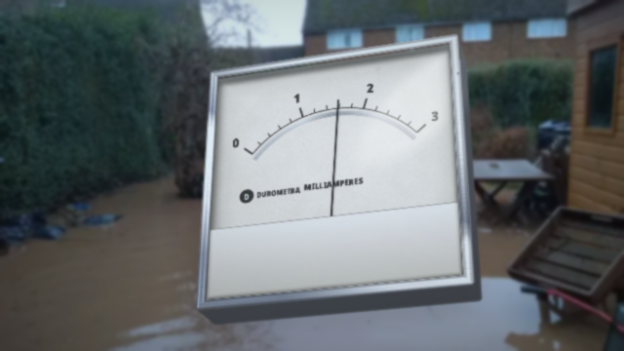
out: 1.6 mA
